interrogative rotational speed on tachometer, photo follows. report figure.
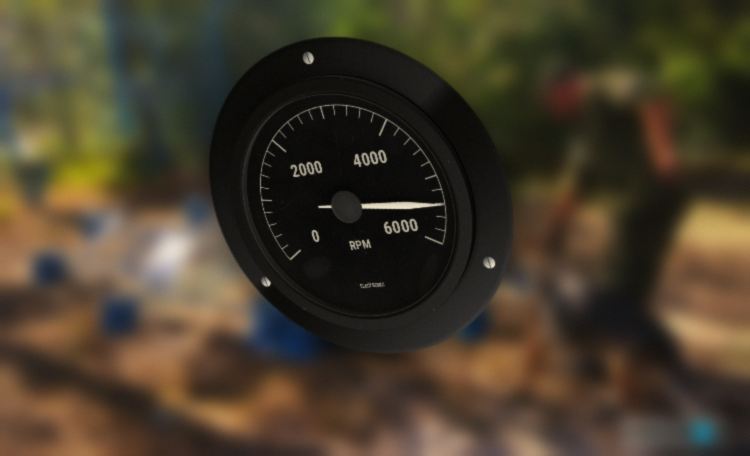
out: 5400 rpm
